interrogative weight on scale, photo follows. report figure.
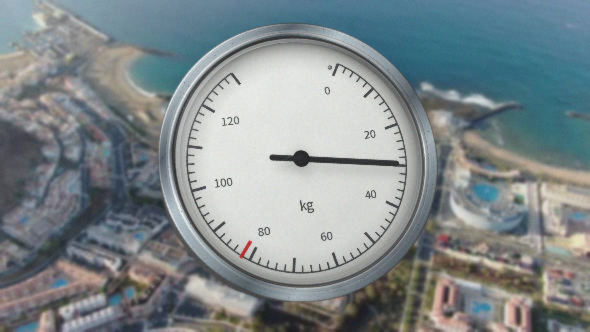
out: 30 kg
